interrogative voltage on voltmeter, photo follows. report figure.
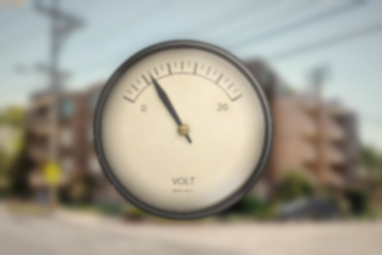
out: 5 V
